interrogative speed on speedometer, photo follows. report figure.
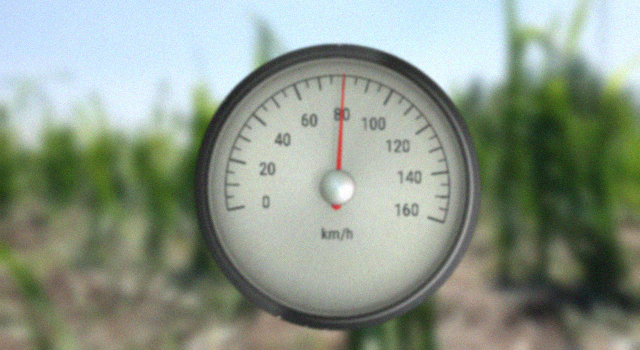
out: 80 km/h
